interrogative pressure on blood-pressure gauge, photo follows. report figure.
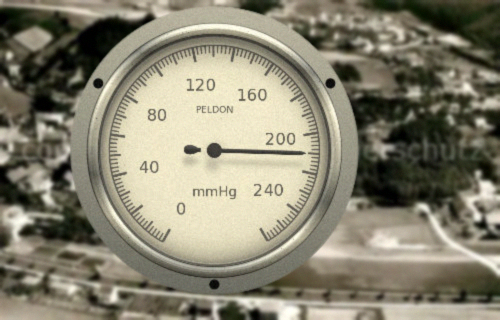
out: 210 mmHg
